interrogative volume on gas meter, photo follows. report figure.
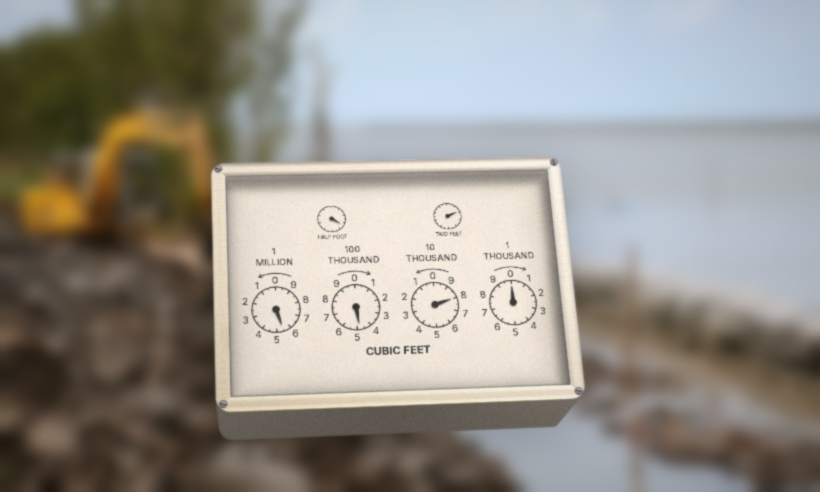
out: 548000 ft³
